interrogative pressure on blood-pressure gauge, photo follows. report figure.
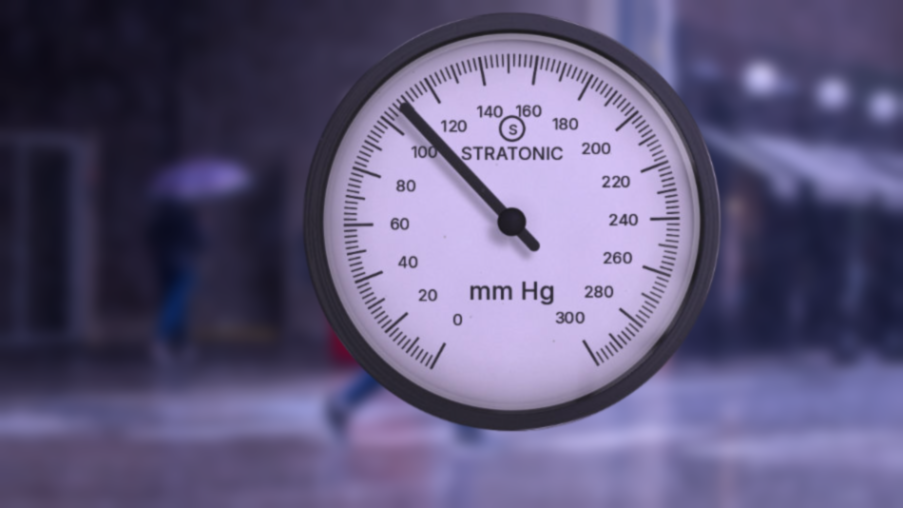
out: 108 mmHg
